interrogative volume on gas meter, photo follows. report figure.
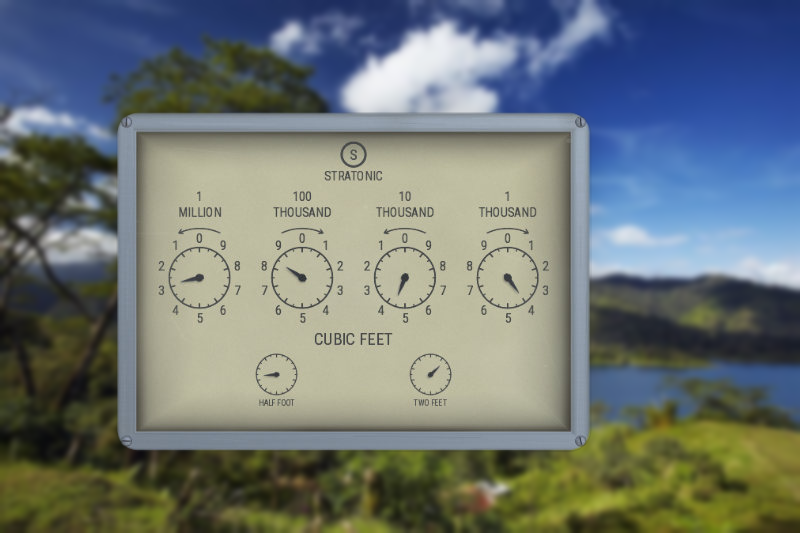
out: 284400 ft³
